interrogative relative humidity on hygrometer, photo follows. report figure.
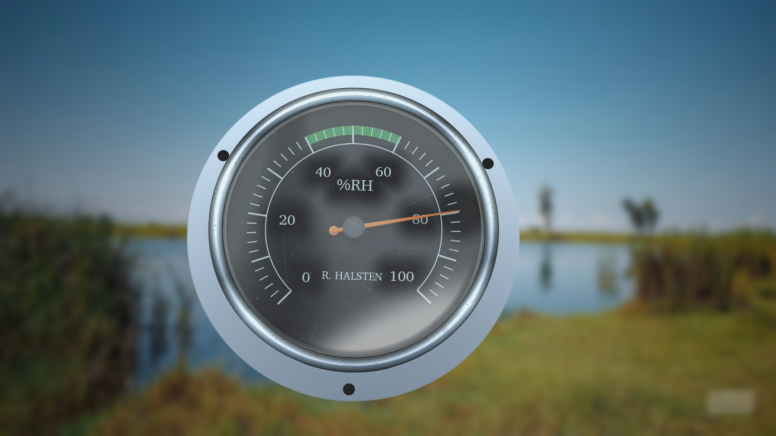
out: 80 %
